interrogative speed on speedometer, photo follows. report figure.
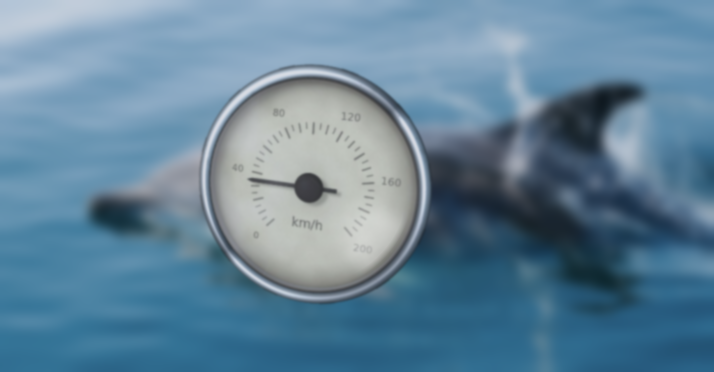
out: 35 km/h
